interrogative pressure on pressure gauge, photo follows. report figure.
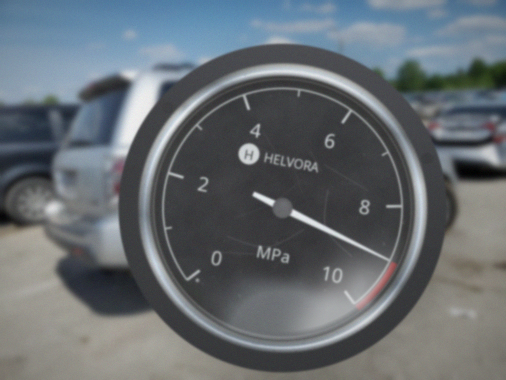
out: 9 MPa
